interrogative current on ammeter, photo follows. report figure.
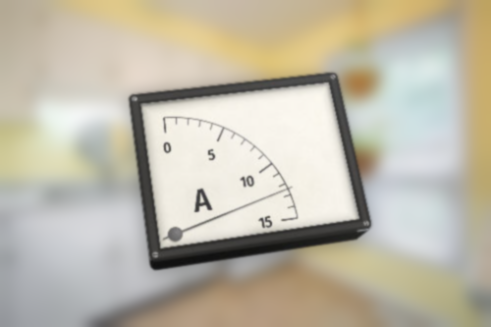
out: 12.5 A
